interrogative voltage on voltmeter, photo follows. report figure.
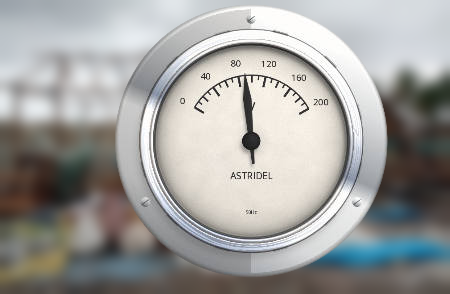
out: 90 V
